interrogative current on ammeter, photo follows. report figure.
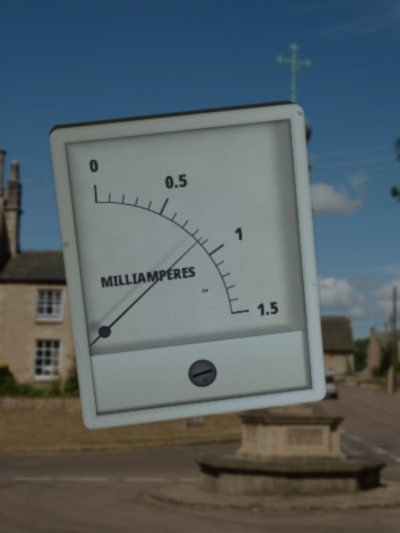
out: 0.85 mA
